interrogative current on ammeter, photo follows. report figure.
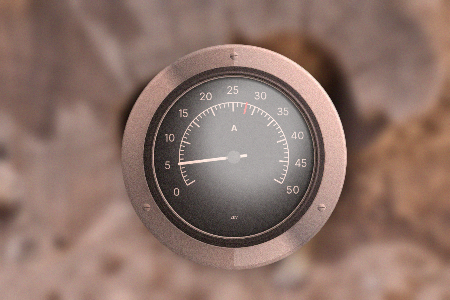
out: 5 A
